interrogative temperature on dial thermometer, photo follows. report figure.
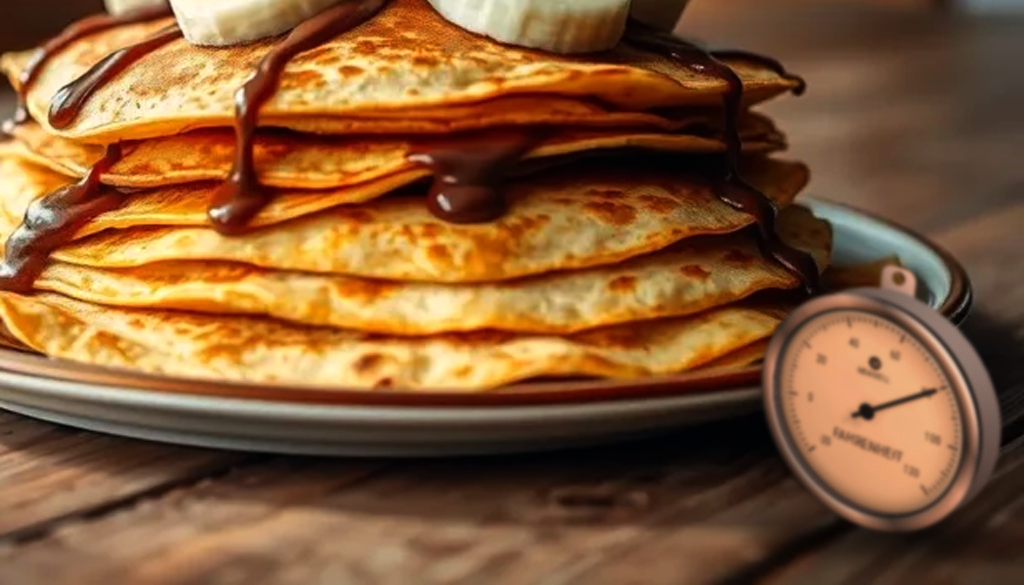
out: 80 °F
